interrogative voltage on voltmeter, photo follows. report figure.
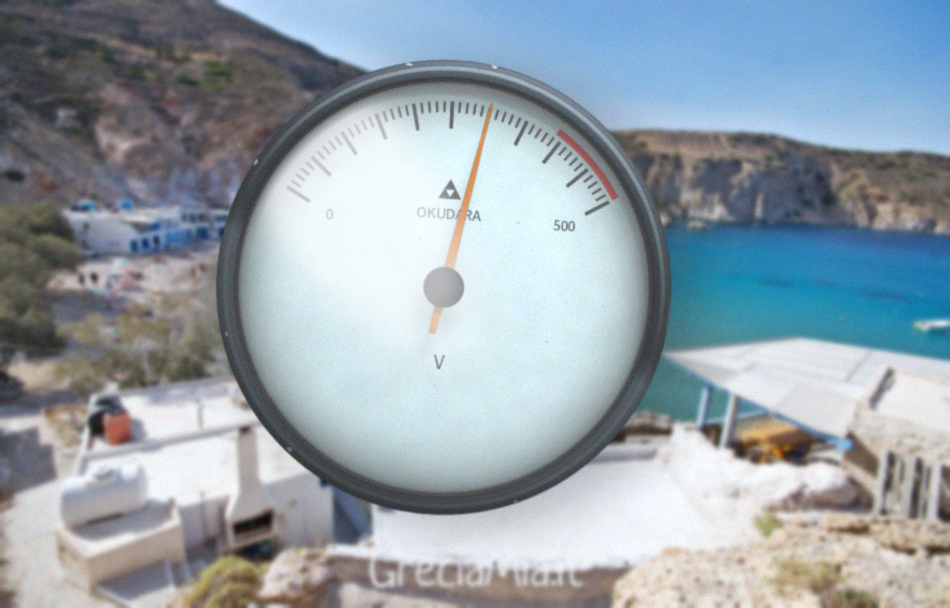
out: 300 V
